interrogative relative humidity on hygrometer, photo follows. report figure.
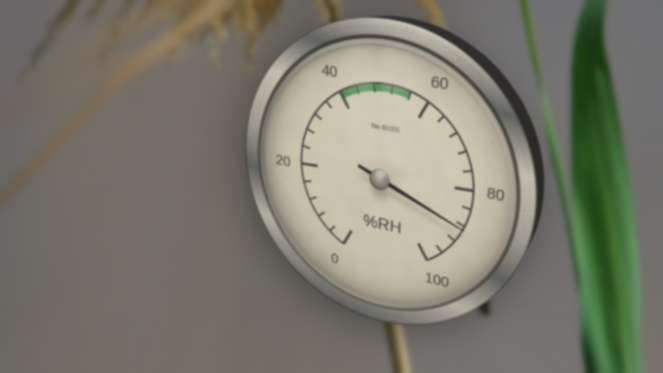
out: 88 %
